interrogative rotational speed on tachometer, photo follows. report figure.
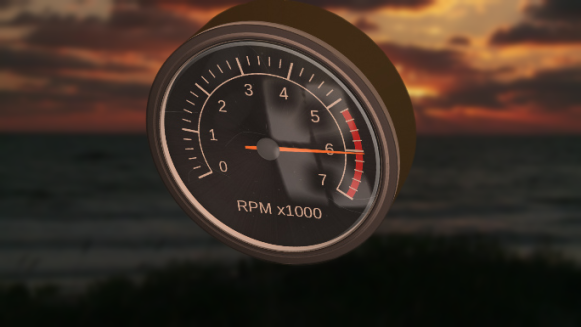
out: 6000 rpm
